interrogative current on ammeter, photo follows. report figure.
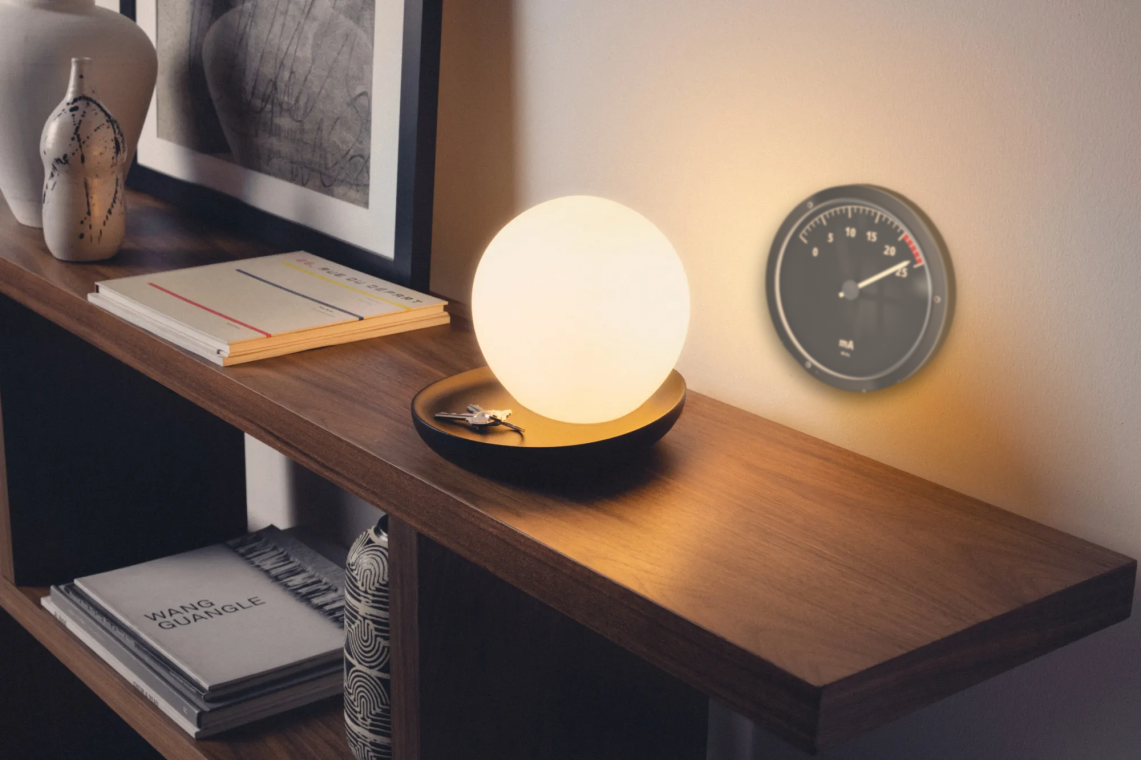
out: 24 mA
